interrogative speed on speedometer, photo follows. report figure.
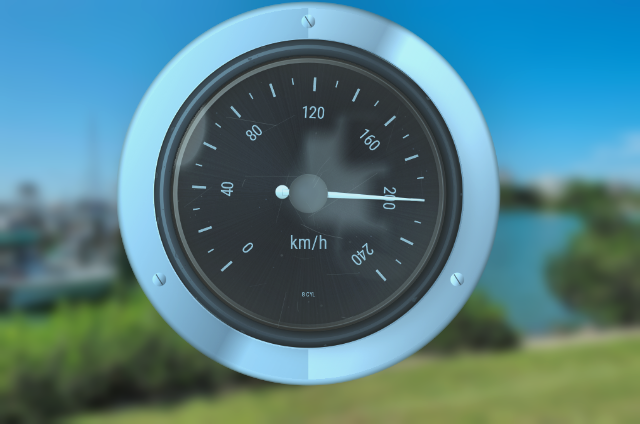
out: 200 km/h
